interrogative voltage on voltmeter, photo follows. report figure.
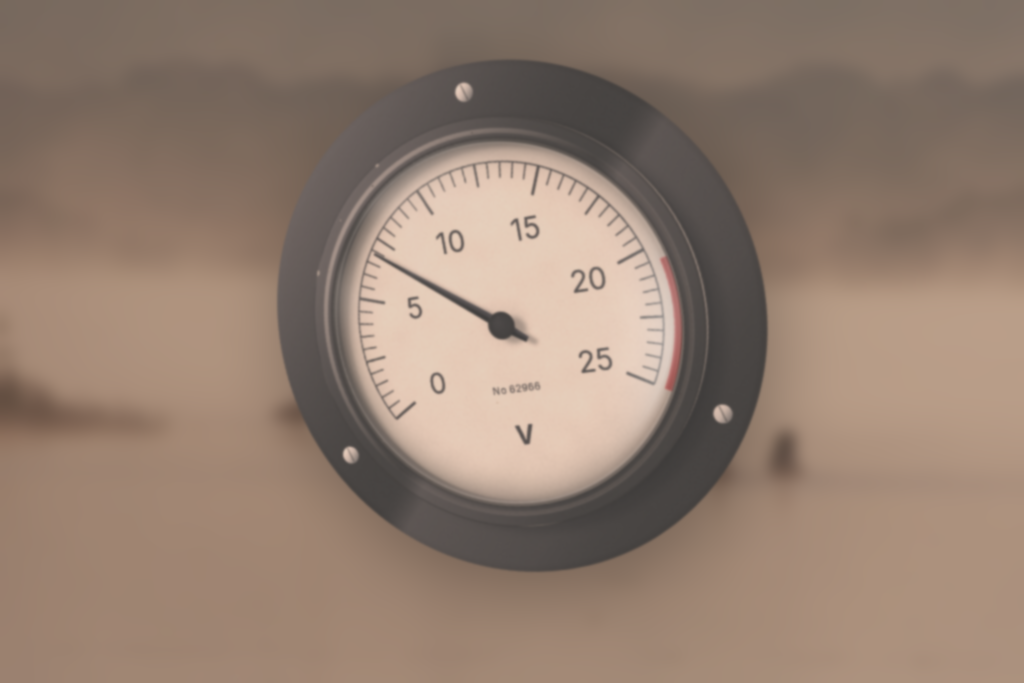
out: 7 V
